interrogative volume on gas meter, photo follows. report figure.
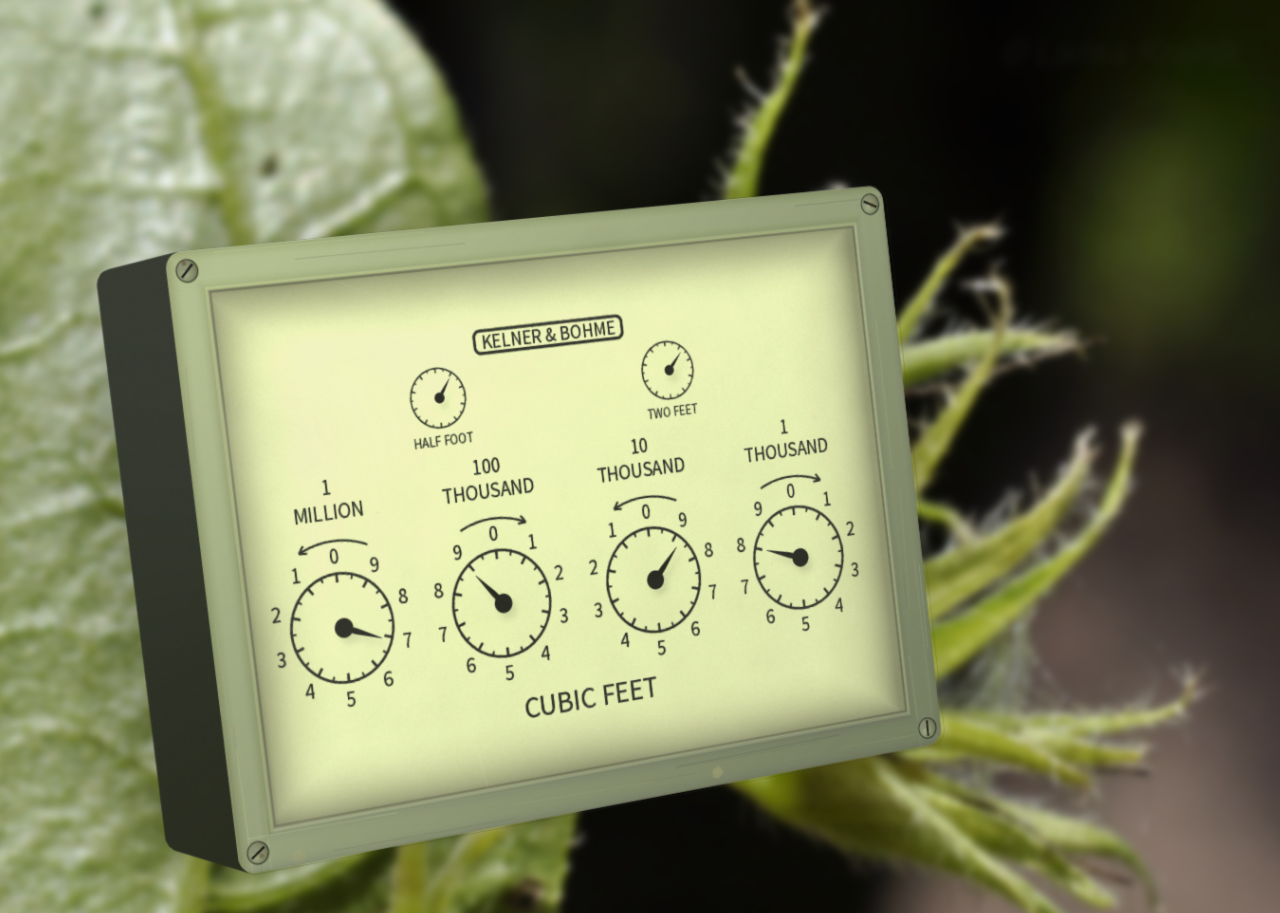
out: 688800 ft³
